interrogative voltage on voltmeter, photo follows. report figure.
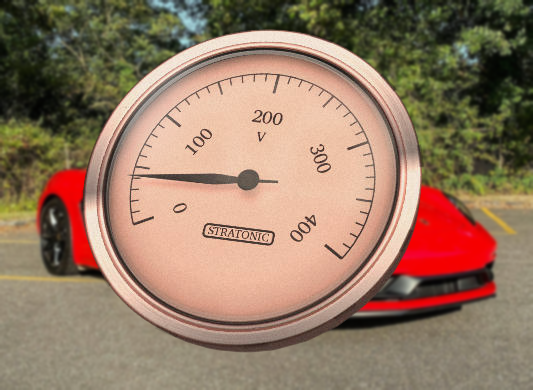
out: 40 V
